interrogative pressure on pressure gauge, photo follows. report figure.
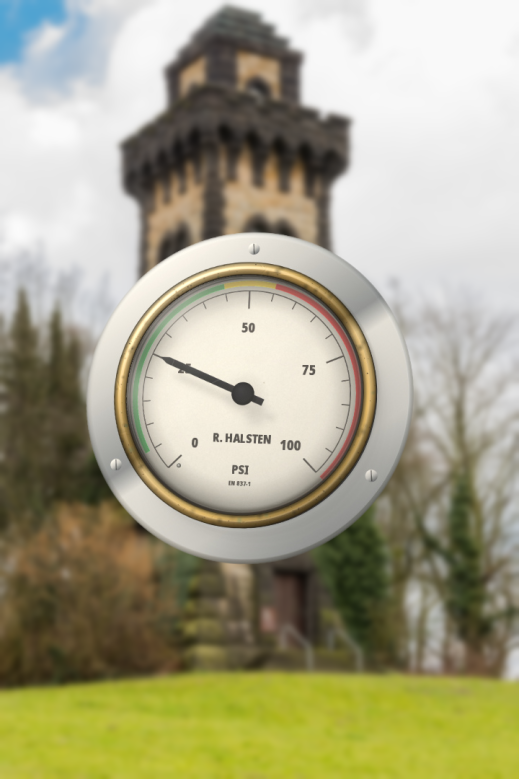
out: 25 psi
